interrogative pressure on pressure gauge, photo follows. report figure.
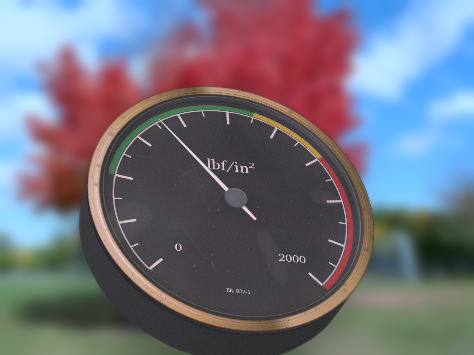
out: 700 psi
